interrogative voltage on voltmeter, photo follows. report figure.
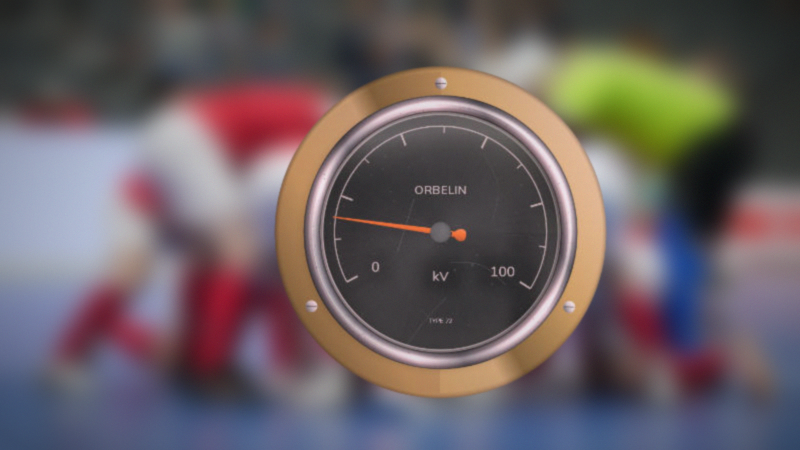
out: 15 kV
